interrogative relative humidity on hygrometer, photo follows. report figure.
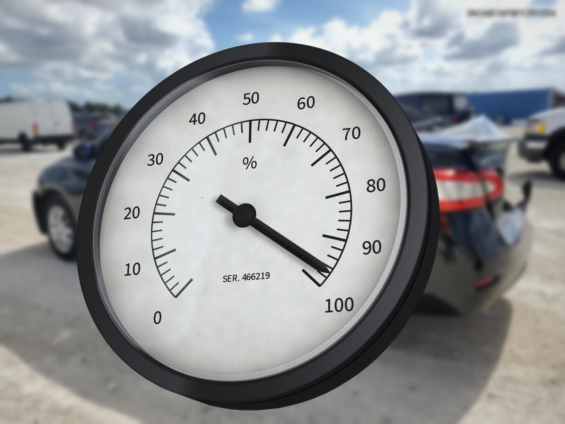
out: 97 %
